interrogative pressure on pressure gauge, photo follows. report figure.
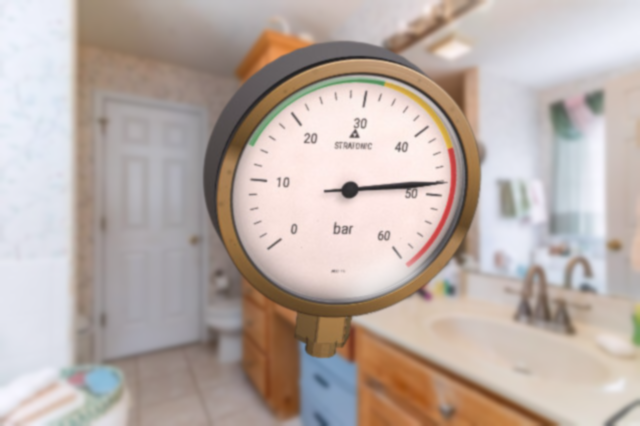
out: 48 bar
